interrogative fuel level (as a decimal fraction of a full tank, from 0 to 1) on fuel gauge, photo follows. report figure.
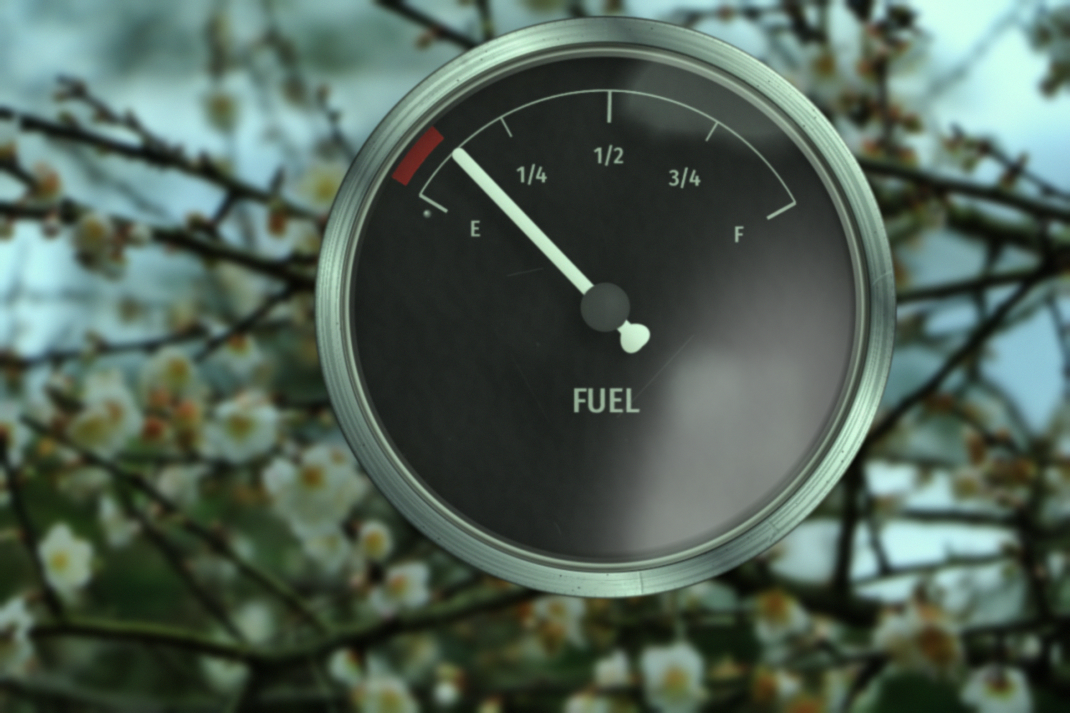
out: 0.125
